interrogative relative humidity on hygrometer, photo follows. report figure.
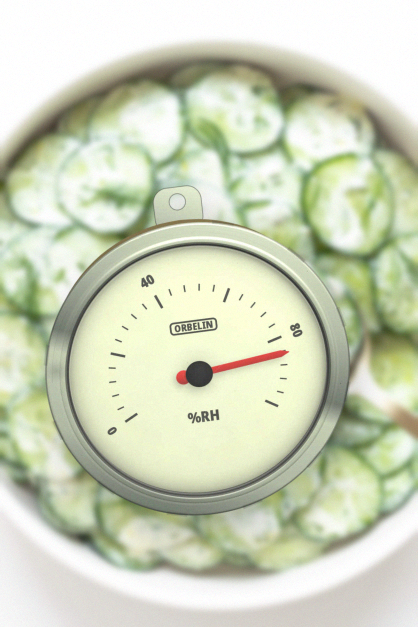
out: 84 %
